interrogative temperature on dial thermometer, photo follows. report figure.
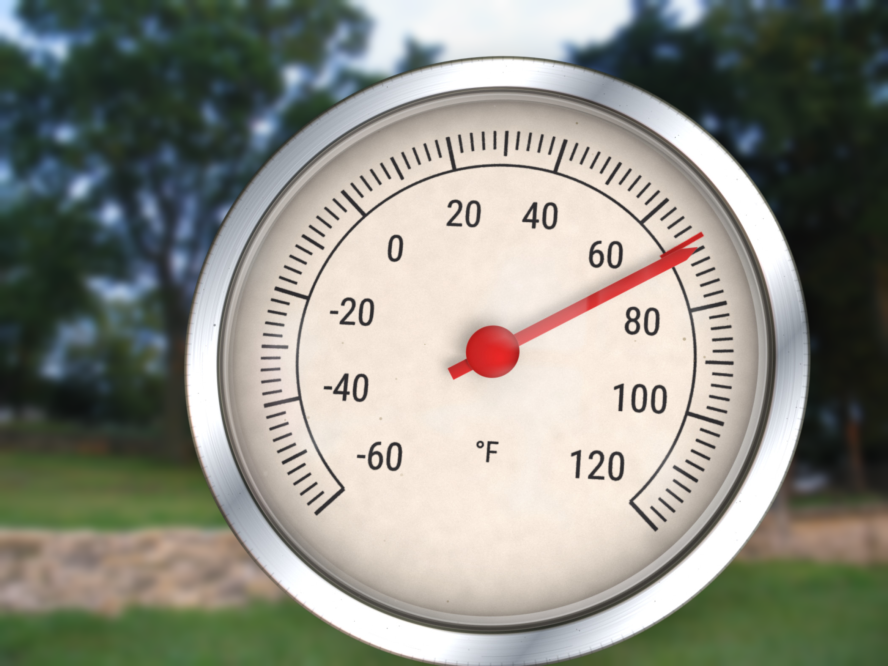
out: 70 °F
